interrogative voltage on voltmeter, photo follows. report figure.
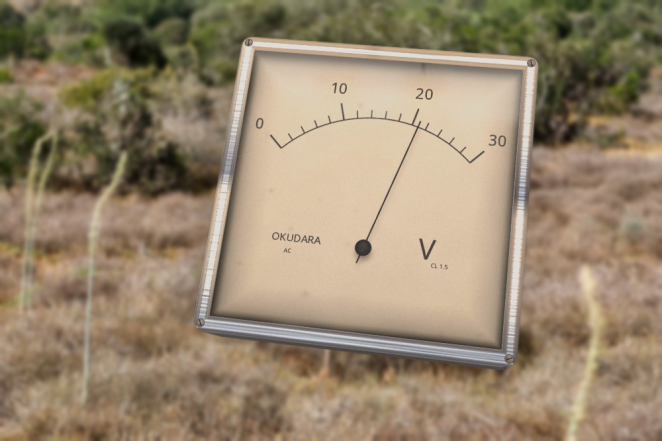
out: 21 V
